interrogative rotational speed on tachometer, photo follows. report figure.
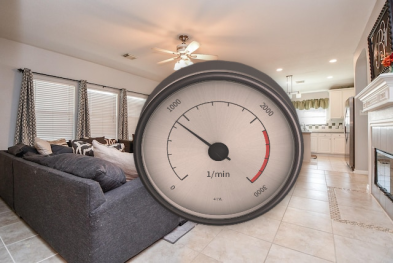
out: 900 rpm
